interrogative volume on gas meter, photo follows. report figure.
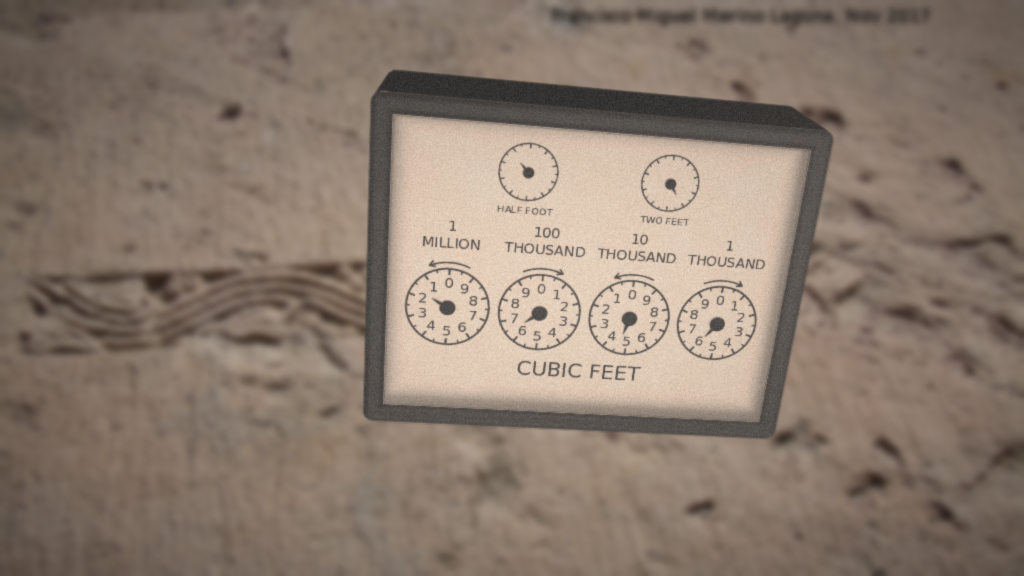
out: 164600 ft³
